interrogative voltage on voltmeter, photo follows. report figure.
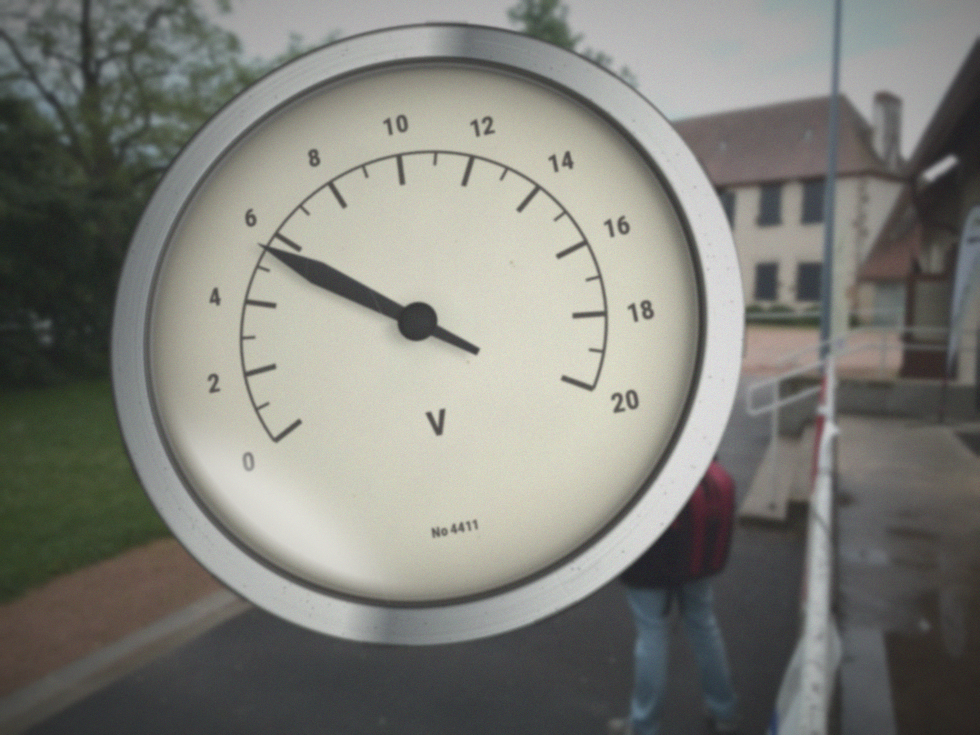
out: 5.5 V
